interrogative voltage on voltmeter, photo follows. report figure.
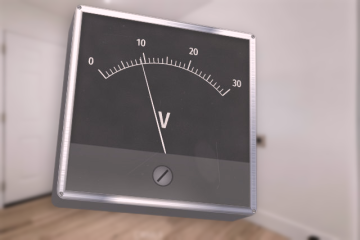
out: 9 V
